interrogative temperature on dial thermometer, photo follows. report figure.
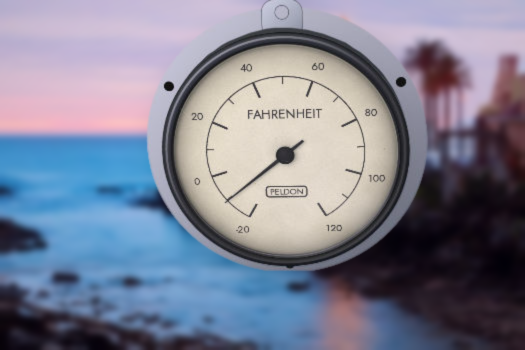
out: -10 °F
